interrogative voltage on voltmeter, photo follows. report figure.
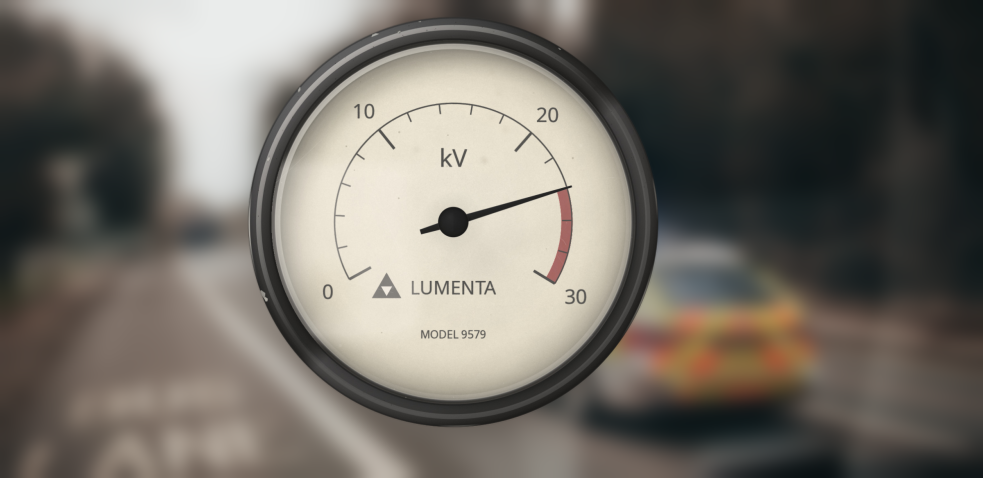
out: 24 kV
